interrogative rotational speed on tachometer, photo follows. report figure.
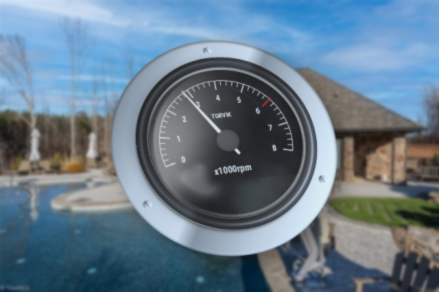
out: 2800 rpm
